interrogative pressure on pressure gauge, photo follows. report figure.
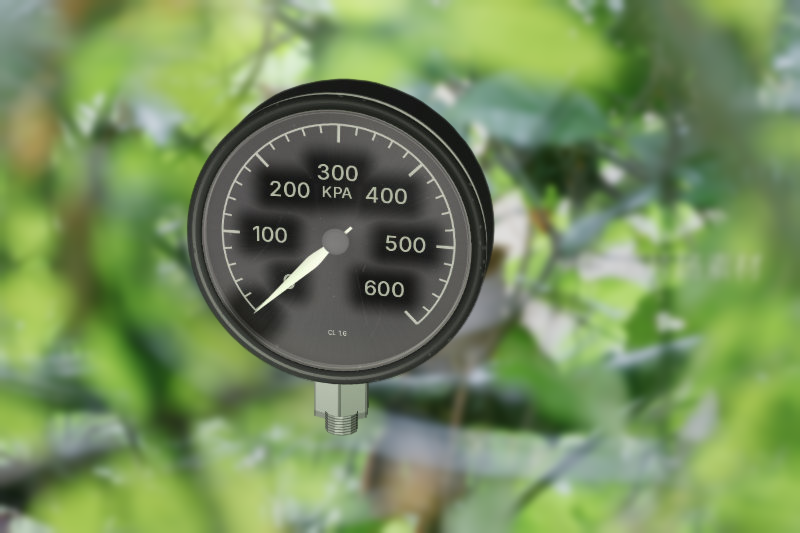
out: 0 kPa
